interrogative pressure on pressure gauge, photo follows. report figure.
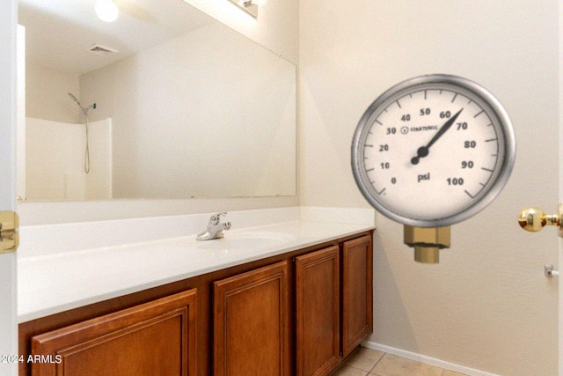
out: 65 psi
